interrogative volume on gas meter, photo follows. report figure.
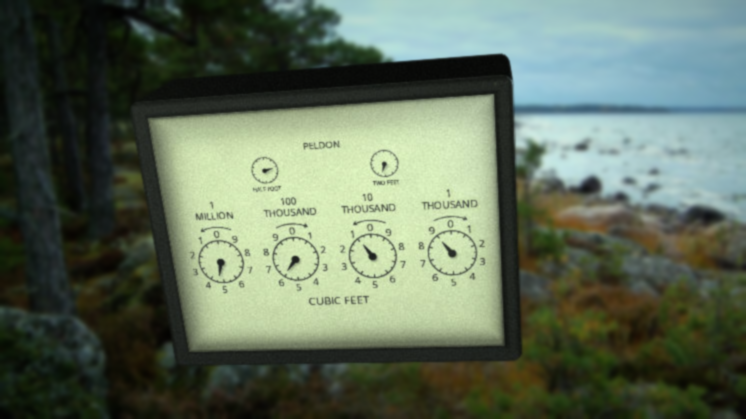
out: 460900 ft³
